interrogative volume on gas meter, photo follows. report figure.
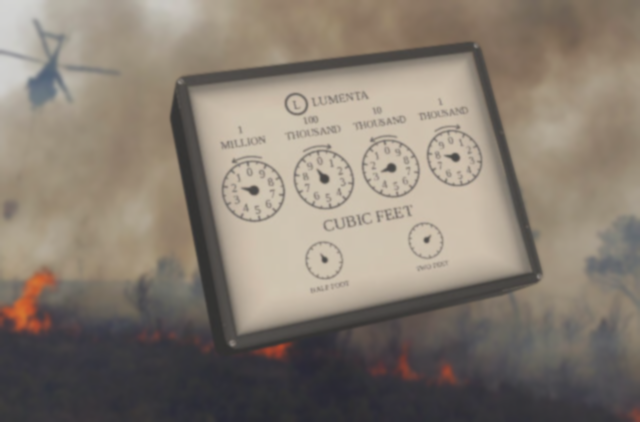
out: 192800 ft³
